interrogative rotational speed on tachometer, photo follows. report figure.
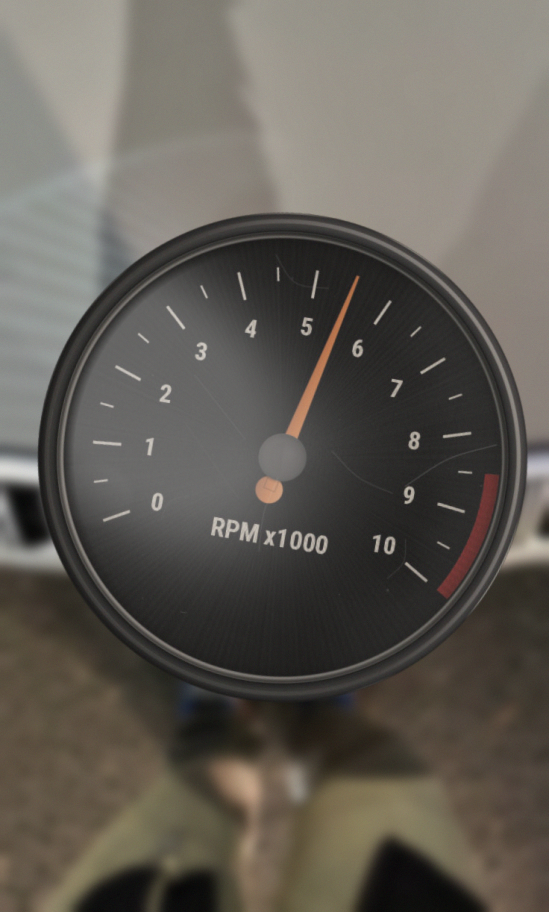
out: 5500 rpm
